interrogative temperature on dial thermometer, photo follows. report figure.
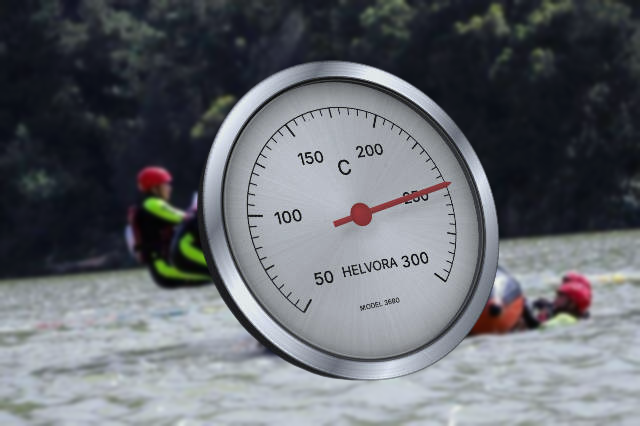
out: 250 °C
